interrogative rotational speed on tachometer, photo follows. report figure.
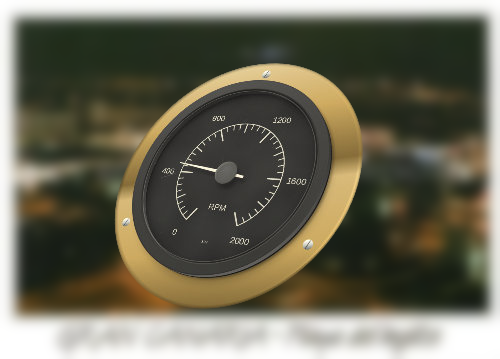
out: 450 rpm
